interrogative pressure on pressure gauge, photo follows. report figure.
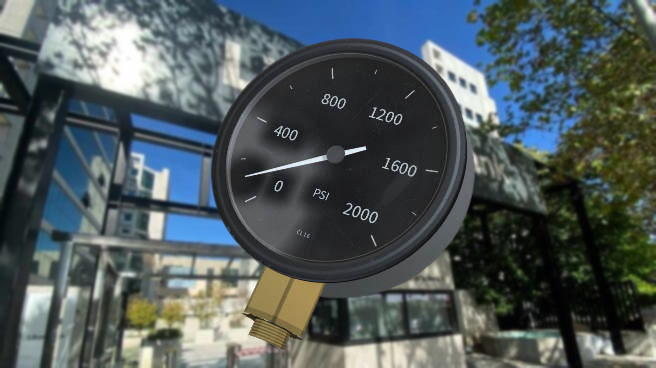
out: 100 psi
